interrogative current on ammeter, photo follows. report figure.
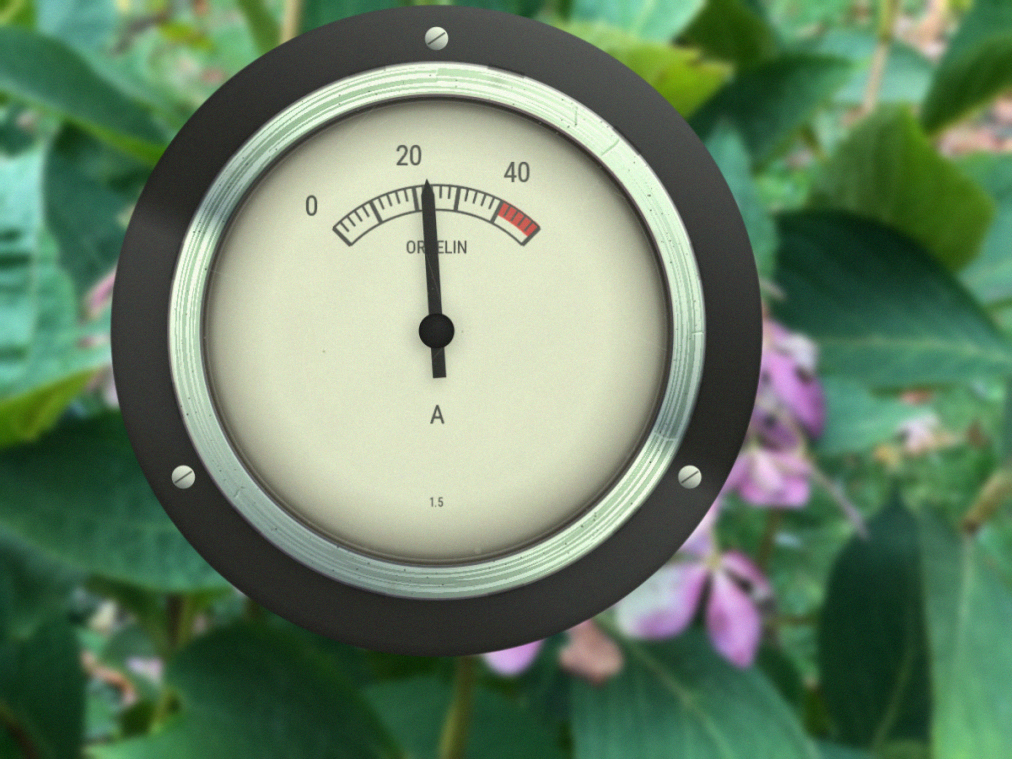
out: 23 A
